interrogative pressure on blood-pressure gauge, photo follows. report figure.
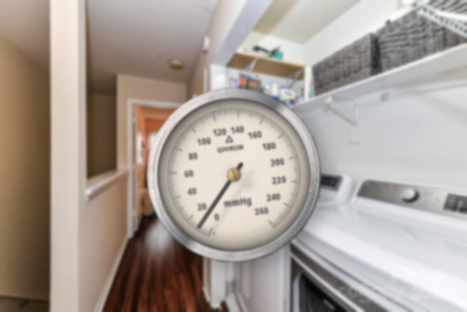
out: 10 mmHg
